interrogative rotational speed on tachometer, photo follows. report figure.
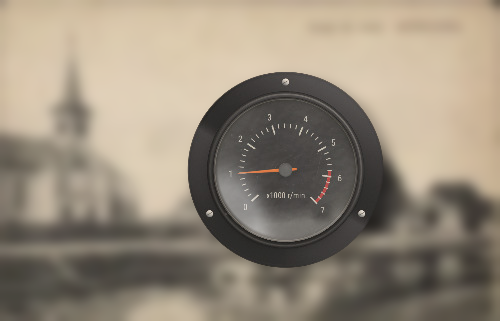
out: 1000 rpm
